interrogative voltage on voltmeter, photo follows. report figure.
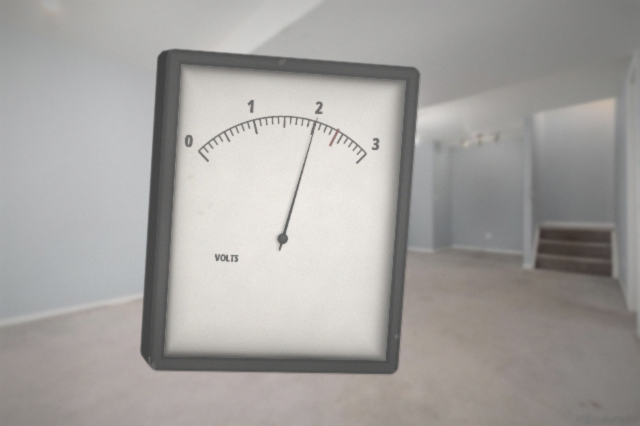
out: 2 V
